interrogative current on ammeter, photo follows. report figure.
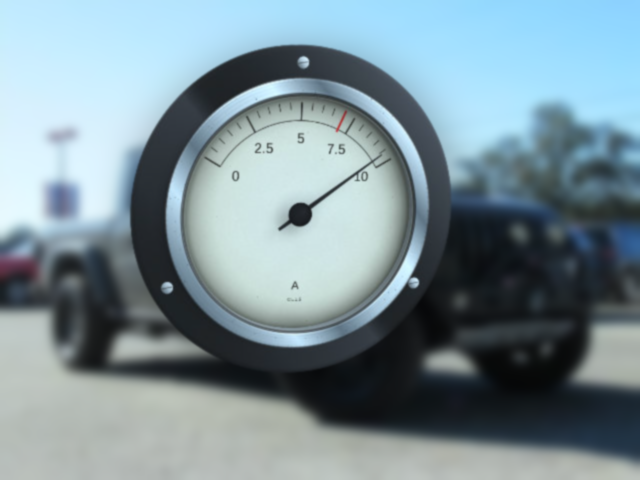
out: 9.5 A
